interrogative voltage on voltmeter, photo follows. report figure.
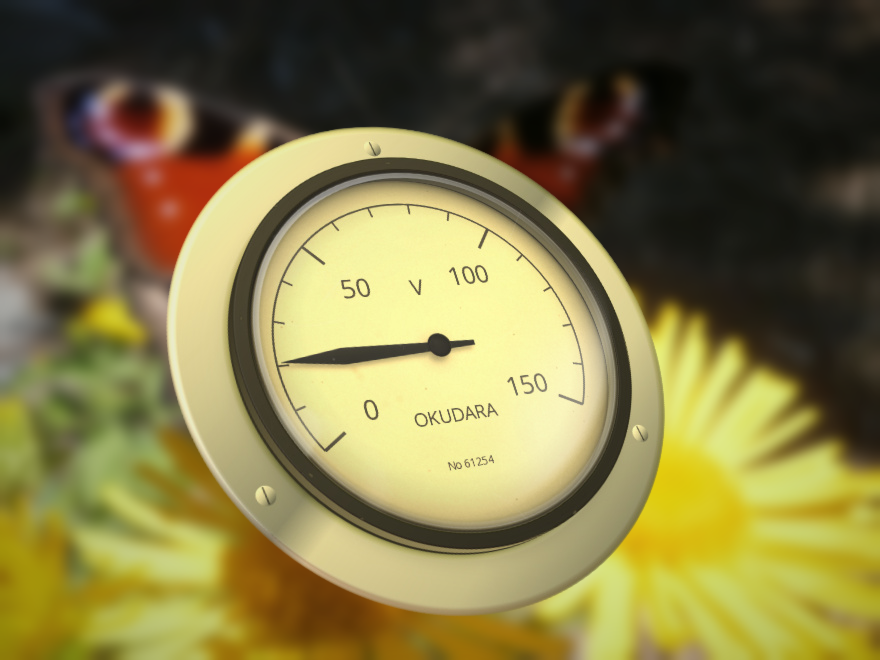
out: 20 V
